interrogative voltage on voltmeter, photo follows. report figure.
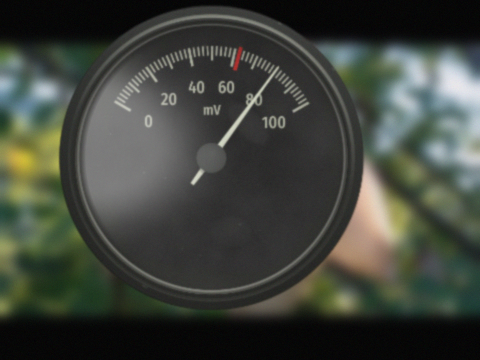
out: 80 mV
